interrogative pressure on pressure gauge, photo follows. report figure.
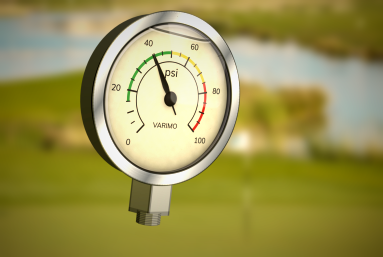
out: 40 psi
